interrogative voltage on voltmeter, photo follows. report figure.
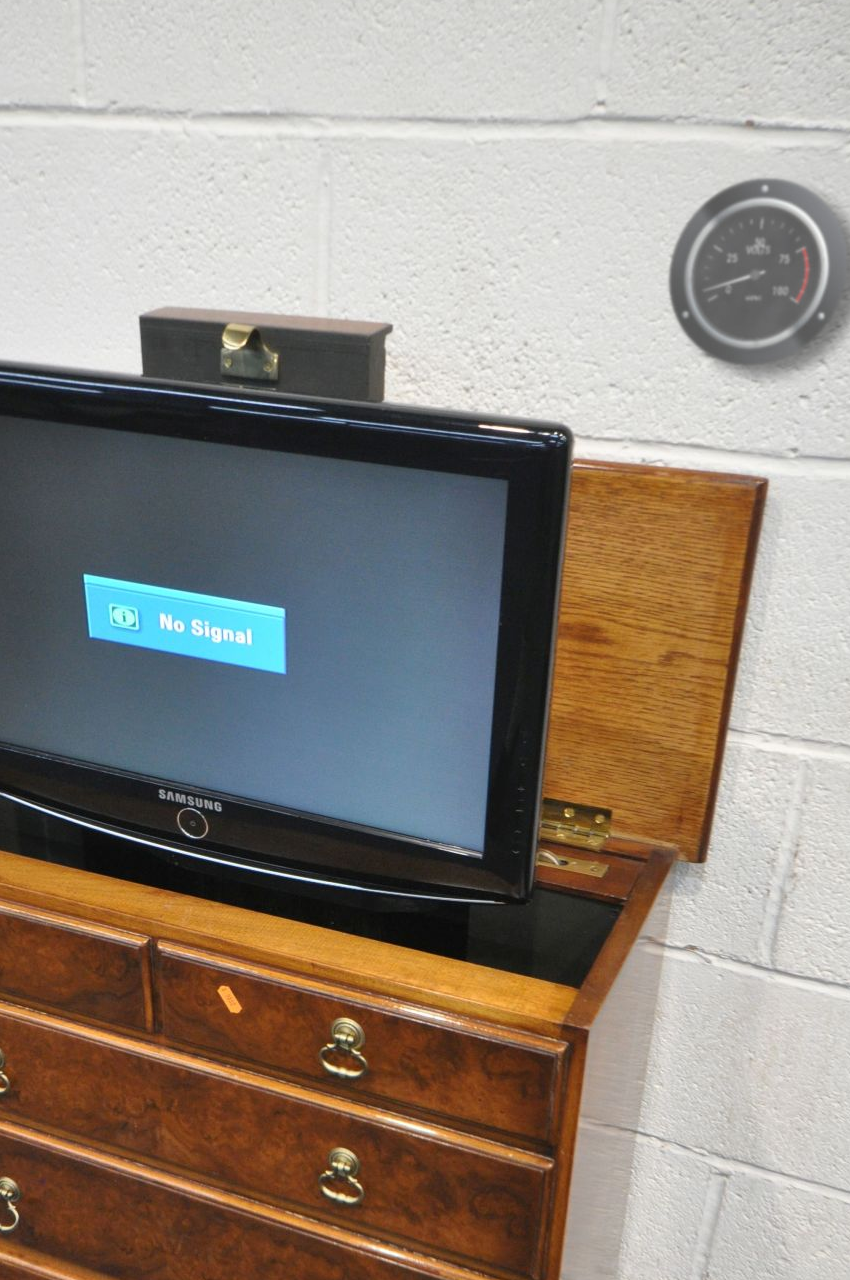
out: 5 V
